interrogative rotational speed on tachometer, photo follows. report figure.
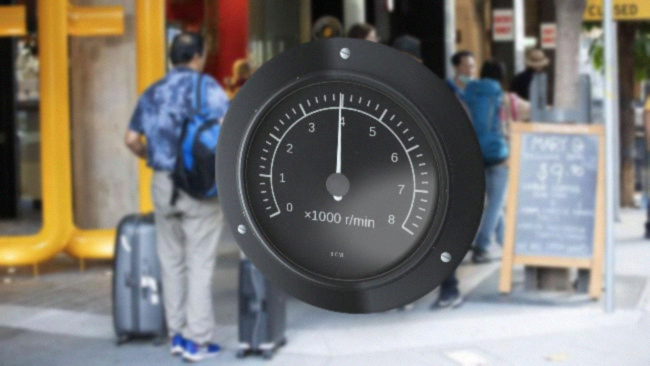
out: 4000 rpm
